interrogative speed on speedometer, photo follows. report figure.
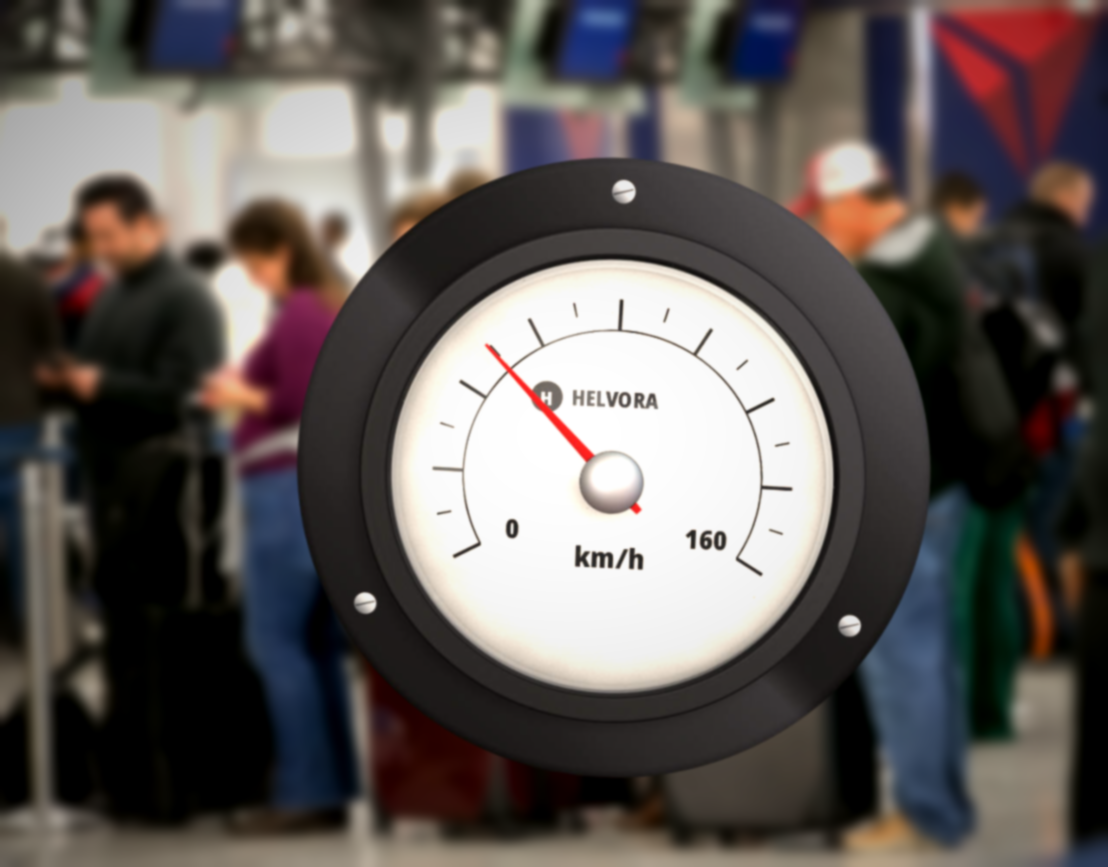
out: 50 km/h
